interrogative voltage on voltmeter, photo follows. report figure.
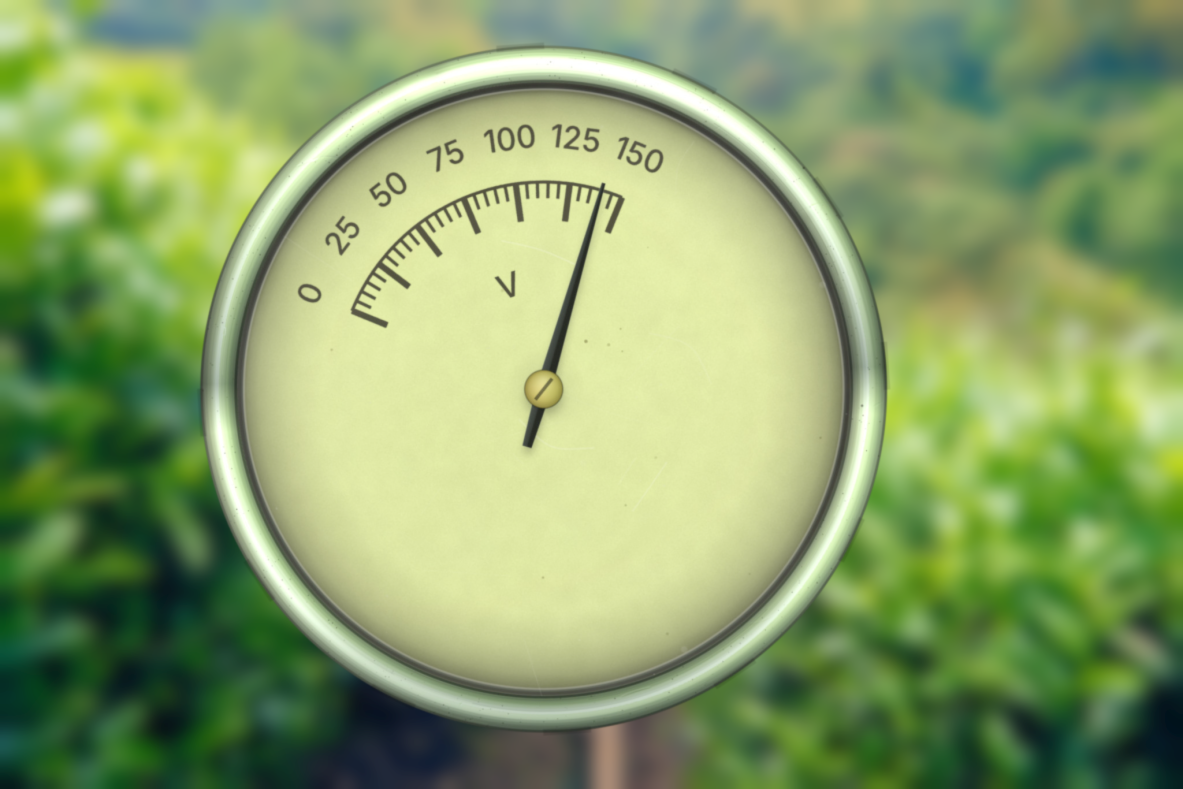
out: 140 V
